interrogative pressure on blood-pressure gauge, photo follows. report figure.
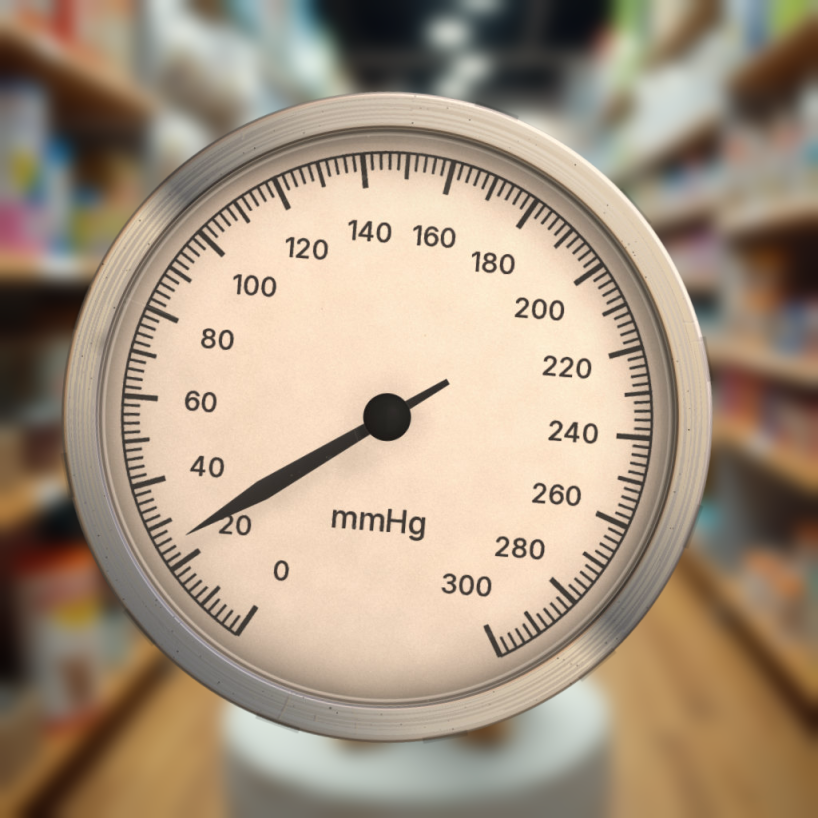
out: 25 mmHg
